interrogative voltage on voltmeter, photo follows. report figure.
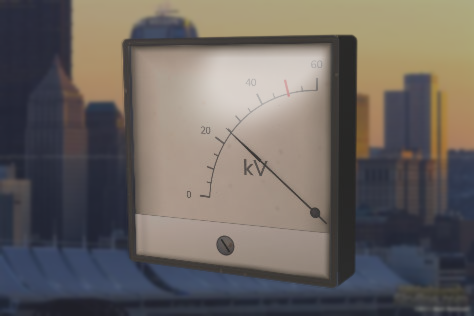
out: 25 kV
